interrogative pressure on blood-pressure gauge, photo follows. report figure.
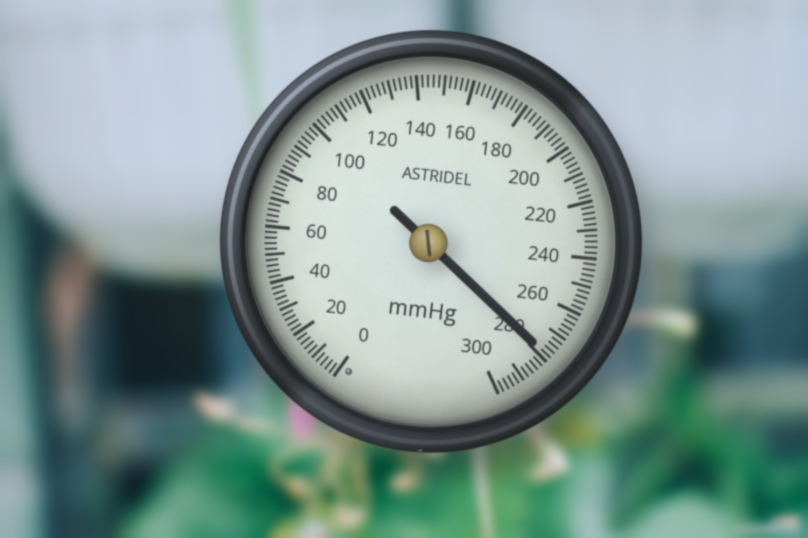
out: 278 mmHg
